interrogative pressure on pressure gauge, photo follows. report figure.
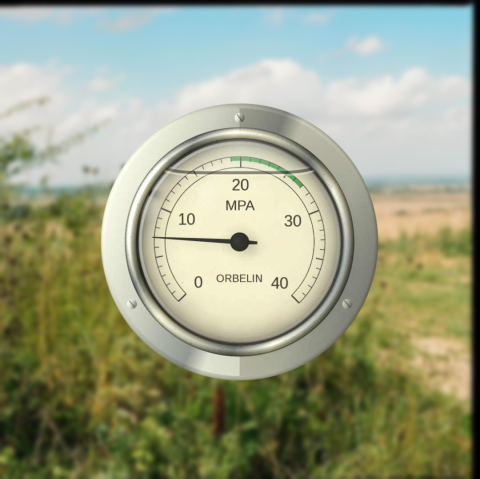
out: 7 MPa
